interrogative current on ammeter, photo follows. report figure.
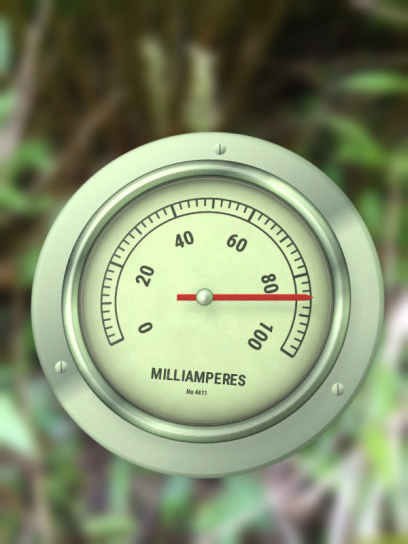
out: 86 mA
